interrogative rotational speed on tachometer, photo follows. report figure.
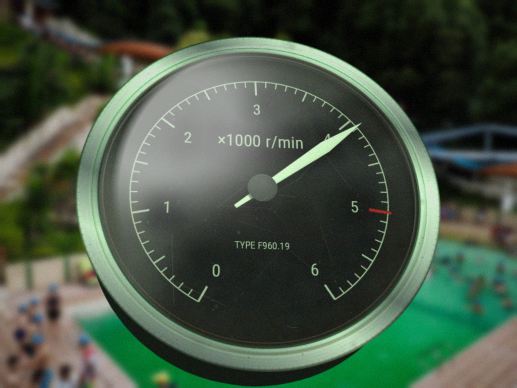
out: 4100 rpm
